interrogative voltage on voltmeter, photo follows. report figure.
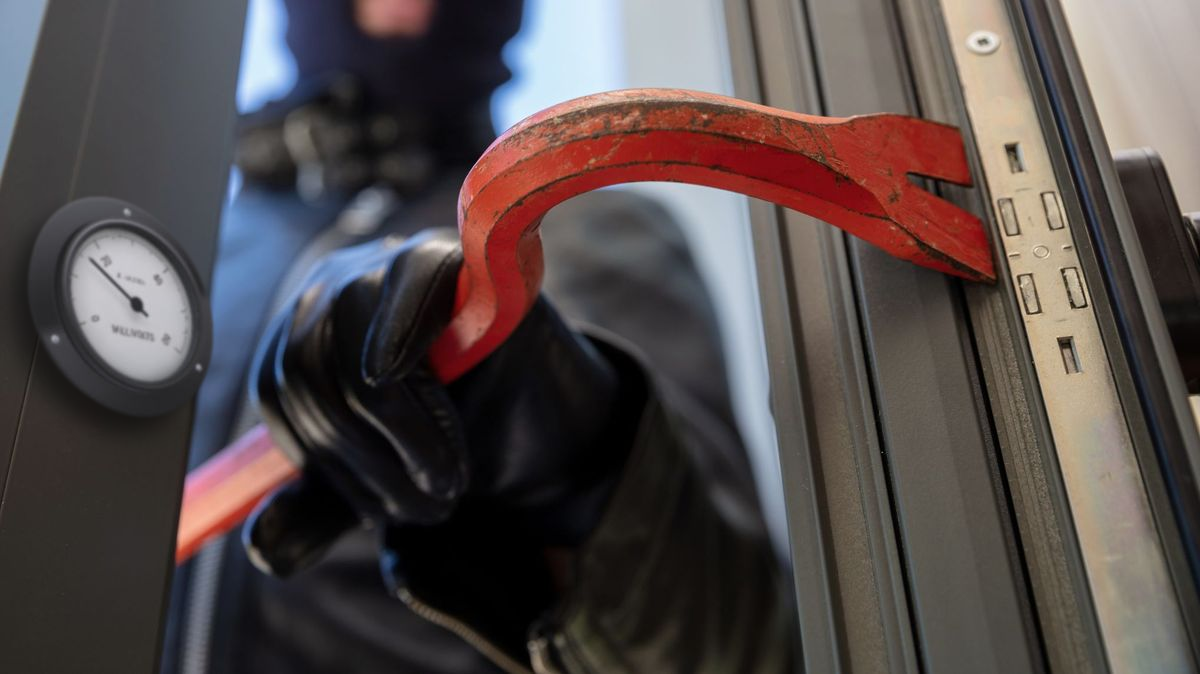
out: 15 mV
